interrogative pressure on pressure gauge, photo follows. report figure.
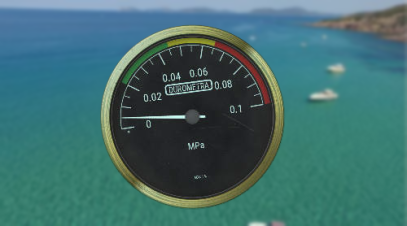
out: 0.005 MPa
